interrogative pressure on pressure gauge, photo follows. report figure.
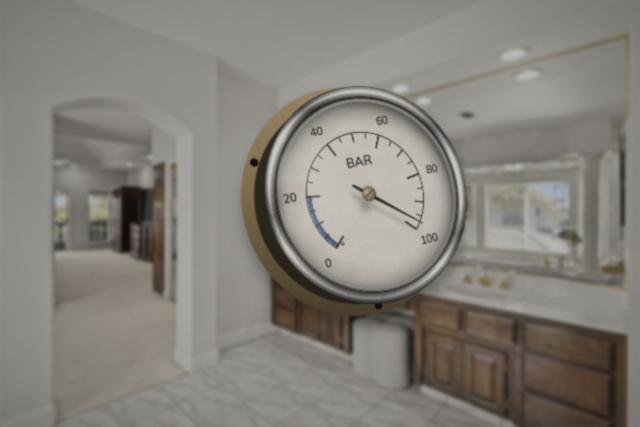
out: 97.5 bar
